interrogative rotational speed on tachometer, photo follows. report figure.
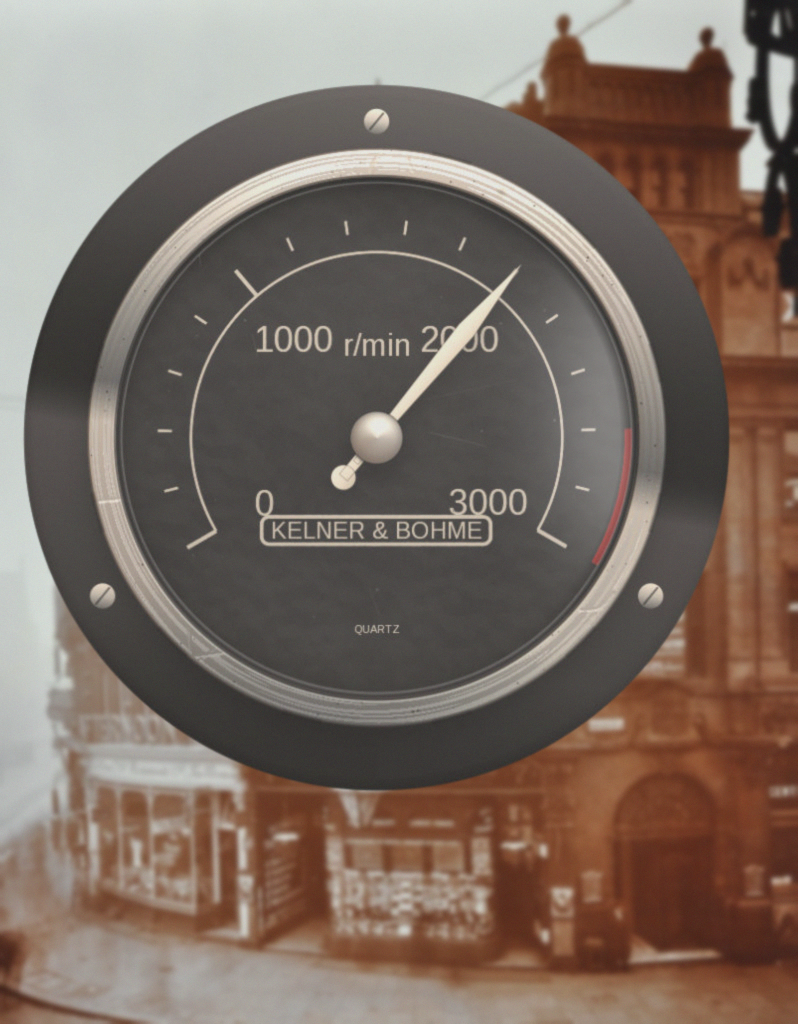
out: 2000 rpm
